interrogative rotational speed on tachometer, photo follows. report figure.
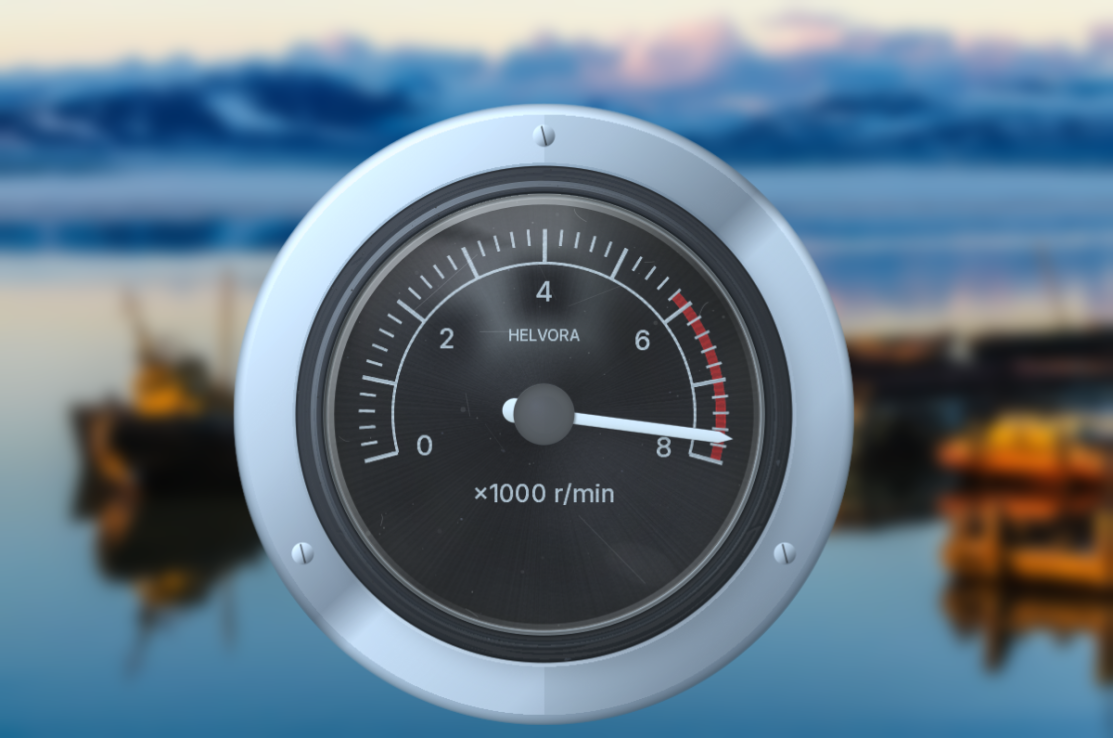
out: 7700 rpm
